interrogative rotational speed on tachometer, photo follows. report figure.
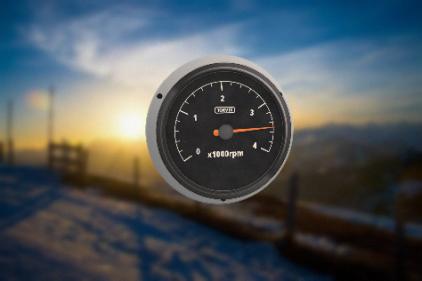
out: 3500 rpm
